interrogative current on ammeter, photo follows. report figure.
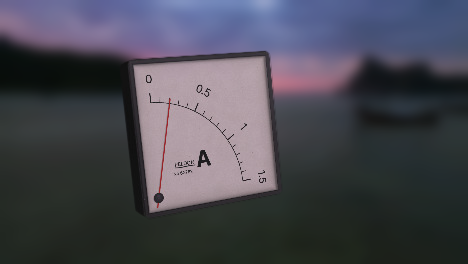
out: 0.2 A
